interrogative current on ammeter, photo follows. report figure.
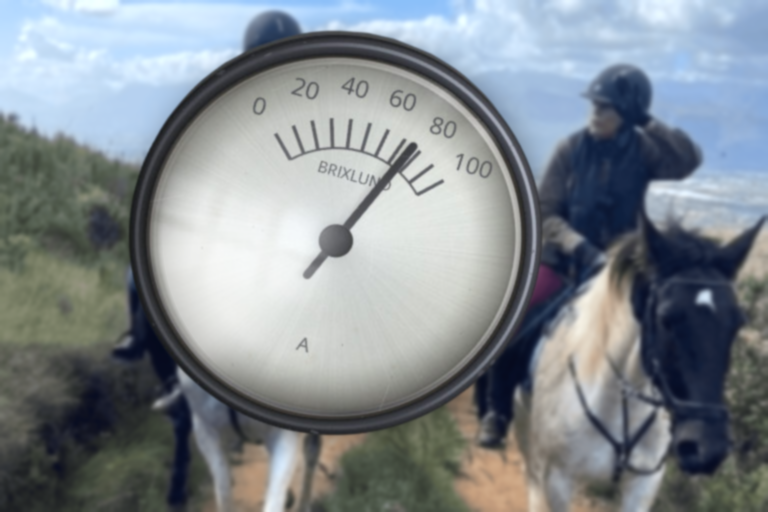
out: 75 A
